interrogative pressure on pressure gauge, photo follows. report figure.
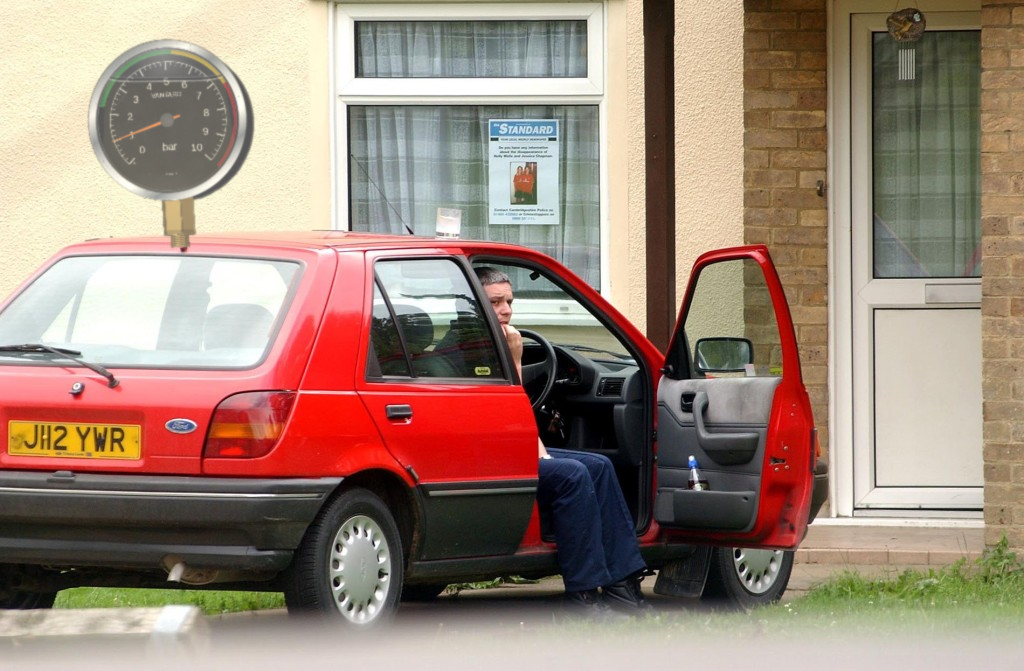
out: 1 bar
